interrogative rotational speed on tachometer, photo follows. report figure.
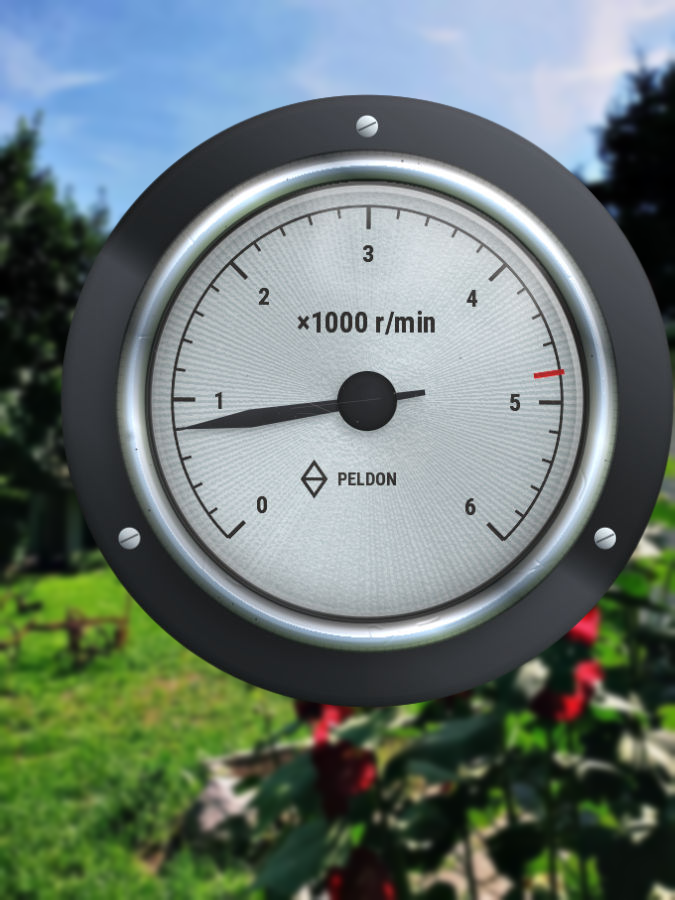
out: 800 rpm
